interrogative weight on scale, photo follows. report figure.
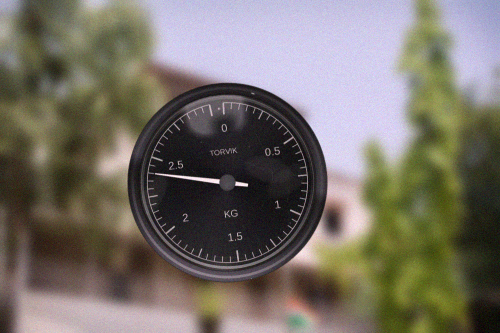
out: 2.4 kg
